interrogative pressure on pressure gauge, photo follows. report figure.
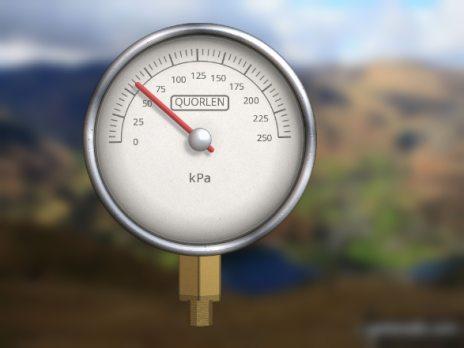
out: 60 kPa
